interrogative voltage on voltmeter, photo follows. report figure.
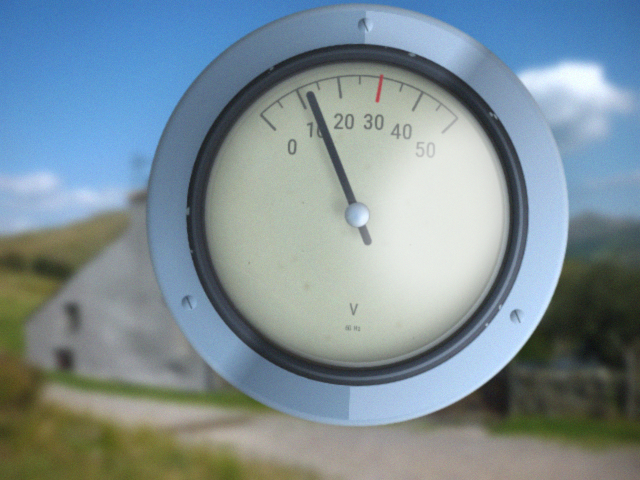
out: 12.5 V
